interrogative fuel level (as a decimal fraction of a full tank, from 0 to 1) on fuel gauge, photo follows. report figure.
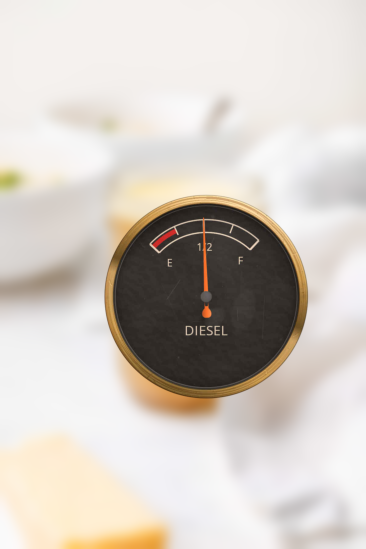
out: 0.5
